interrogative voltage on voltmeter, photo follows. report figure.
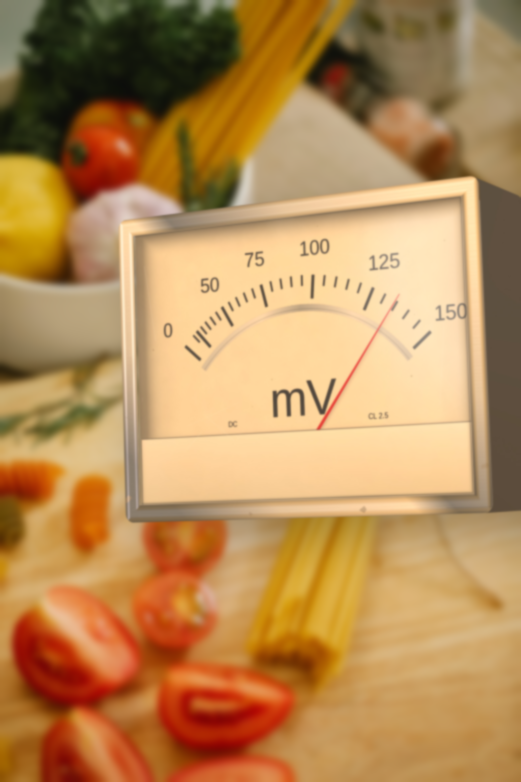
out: 135 mV
